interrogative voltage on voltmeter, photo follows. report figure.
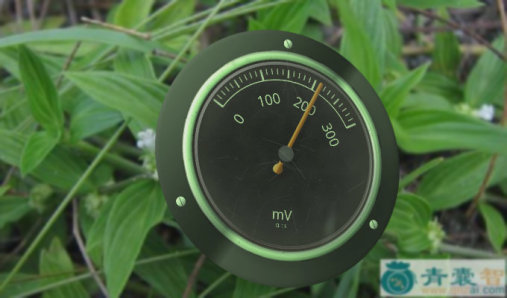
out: 210 mV
